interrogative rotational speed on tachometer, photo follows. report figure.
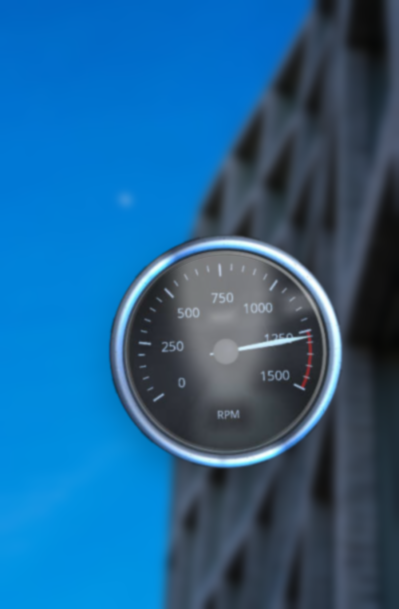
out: 1275 rpm
